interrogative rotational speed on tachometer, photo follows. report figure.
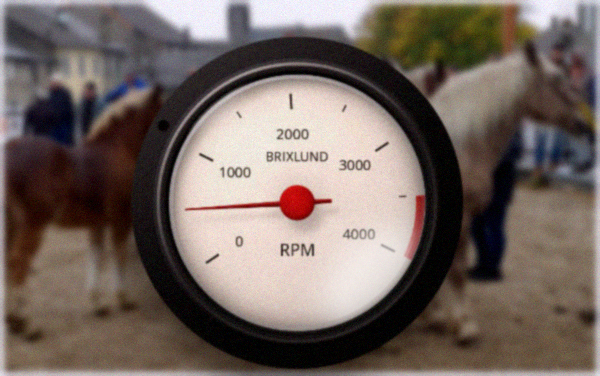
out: 500 rpm
